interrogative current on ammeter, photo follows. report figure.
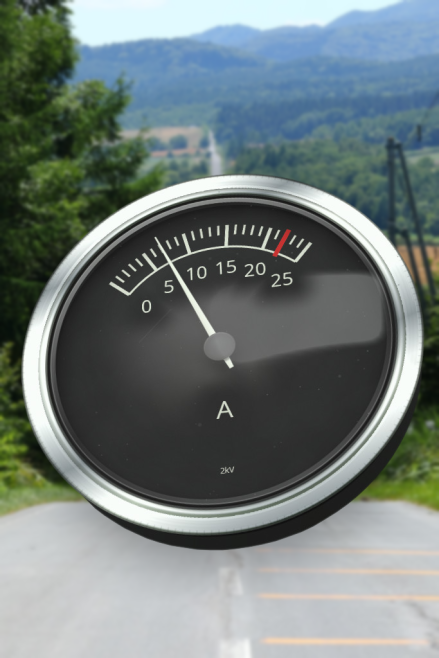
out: 7 A
